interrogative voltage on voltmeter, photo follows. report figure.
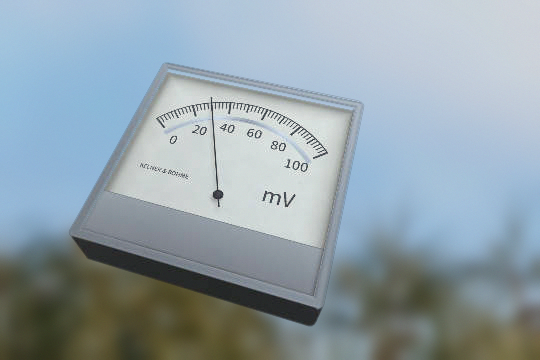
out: 30 mV
